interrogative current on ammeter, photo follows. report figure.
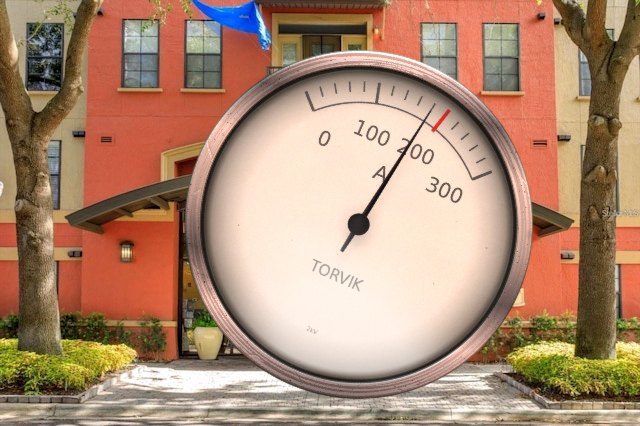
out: 180 A
